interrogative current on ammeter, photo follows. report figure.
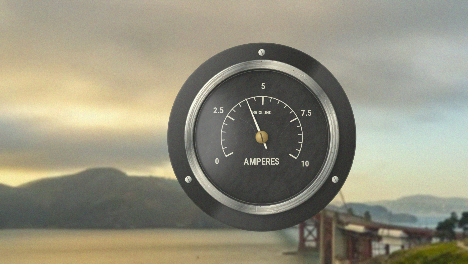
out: 4 A
